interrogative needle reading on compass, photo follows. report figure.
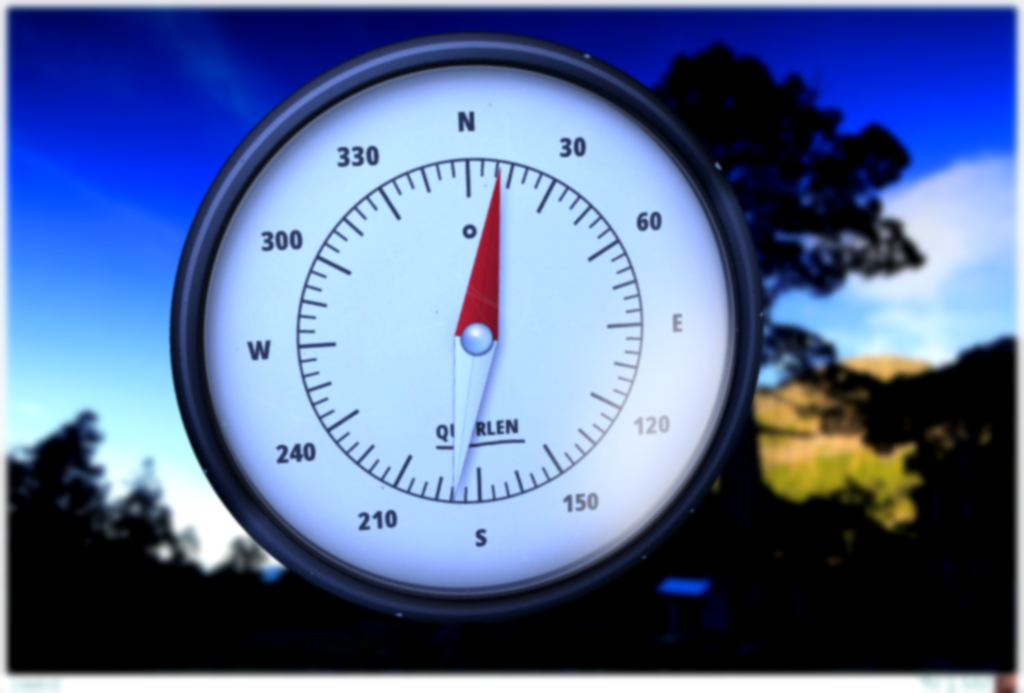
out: 10 °
